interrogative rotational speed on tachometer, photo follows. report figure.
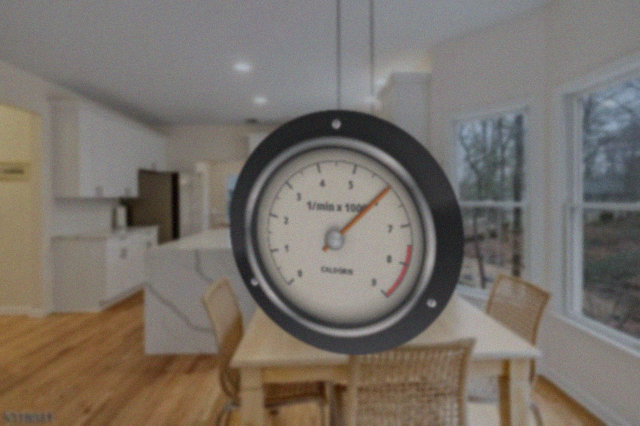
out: 6000 rpm
